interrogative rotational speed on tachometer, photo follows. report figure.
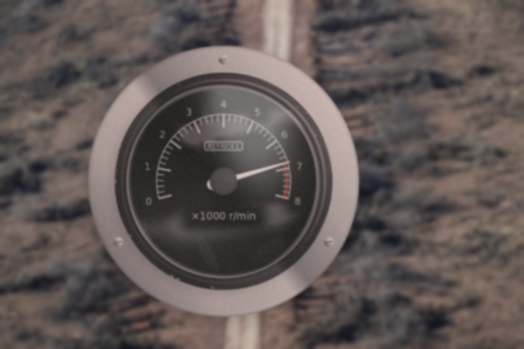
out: 6800 rpm
